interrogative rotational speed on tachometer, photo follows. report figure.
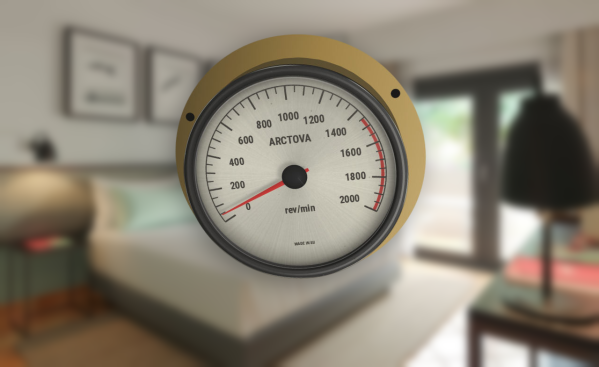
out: 50 rpm
